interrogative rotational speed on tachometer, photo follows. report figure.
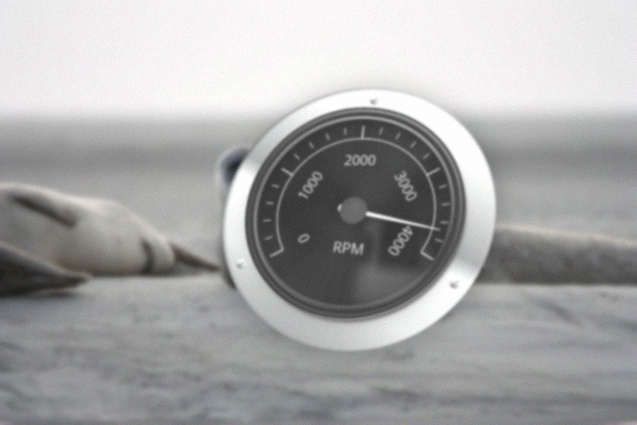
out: 3700 rpm
